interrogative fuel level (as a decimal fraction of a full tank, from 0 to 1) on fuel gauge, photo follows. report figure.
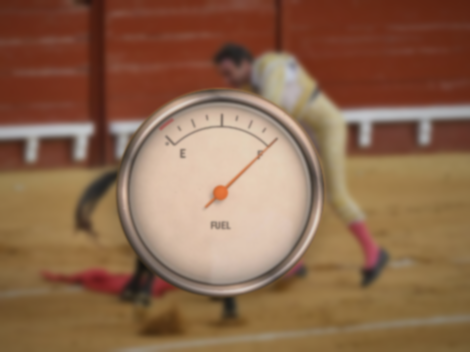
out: 1
